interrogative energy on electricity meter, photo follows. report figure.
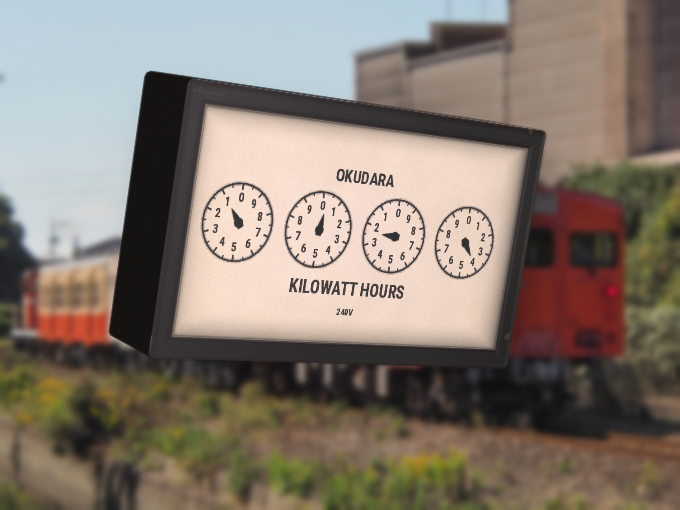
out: 1024 kWh
